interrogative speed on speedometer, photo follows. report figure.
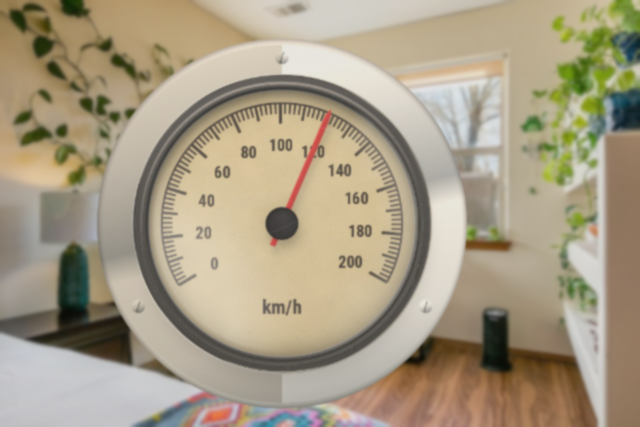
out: 120 km/h
